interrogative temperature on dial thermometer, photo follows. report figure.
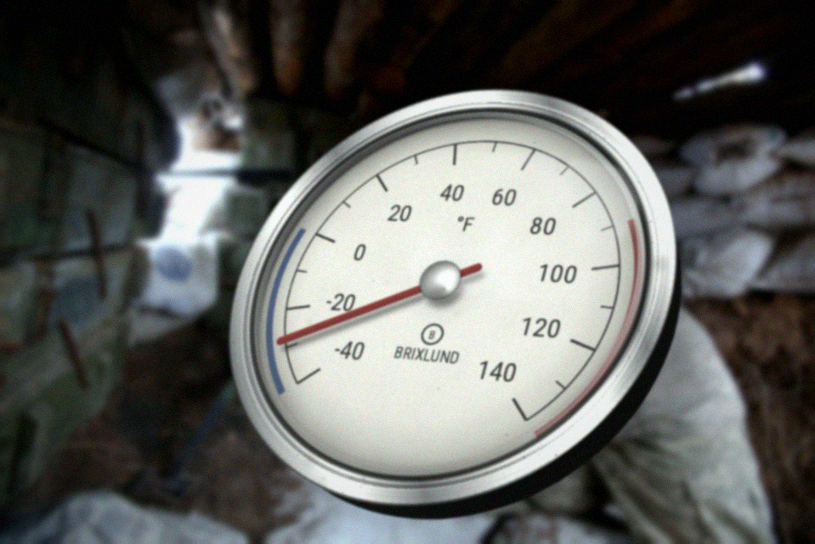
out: -30 °F
